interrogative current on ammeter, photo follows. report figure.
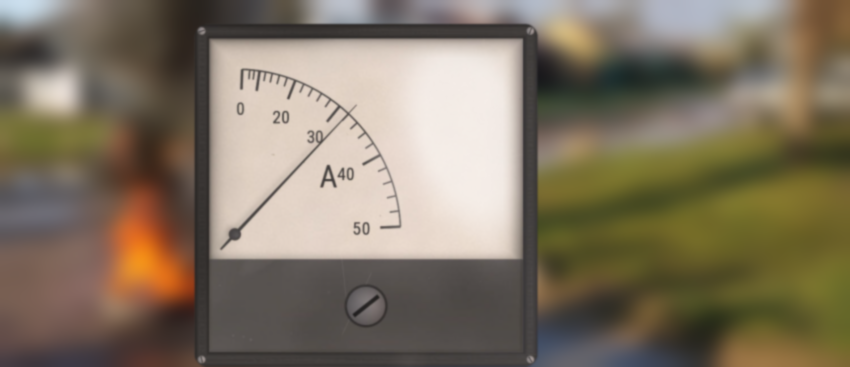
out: 32 A
